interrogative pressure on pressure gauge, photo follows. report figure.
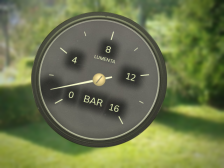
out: 1 bar
